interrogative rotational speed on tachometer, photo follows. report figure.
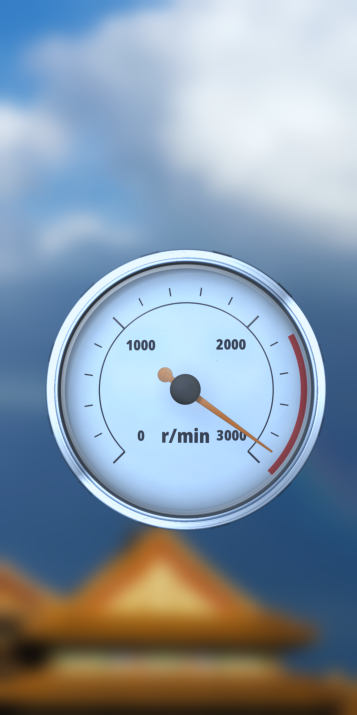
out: 2900 rpm
